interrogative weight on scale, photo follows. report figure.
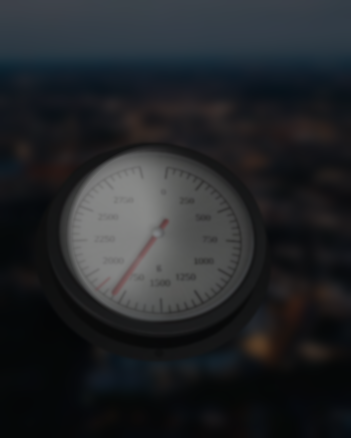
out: 1800 g
